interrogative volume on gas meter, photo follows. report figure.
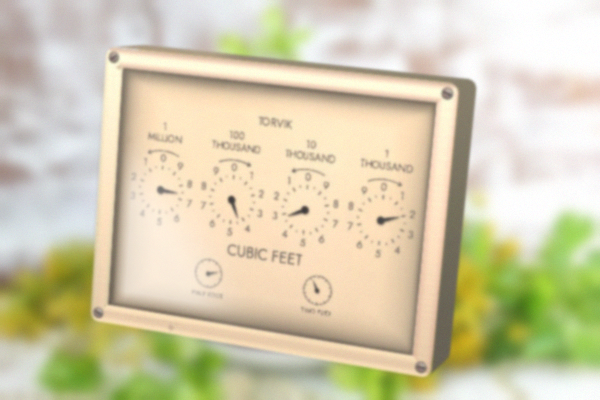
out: 743200 ft³
